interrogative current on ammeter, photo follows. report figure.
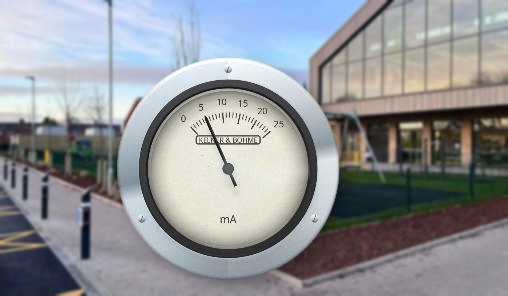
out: 5 mA
